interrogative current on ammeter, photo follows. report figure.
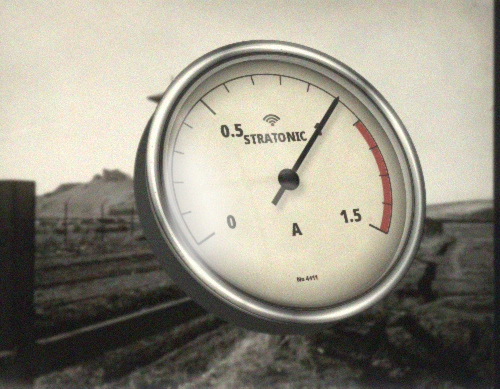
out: 1 A
